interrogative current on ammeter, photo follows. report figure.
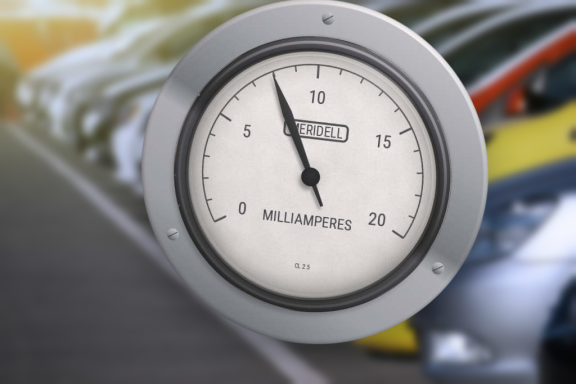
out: 8 mA
